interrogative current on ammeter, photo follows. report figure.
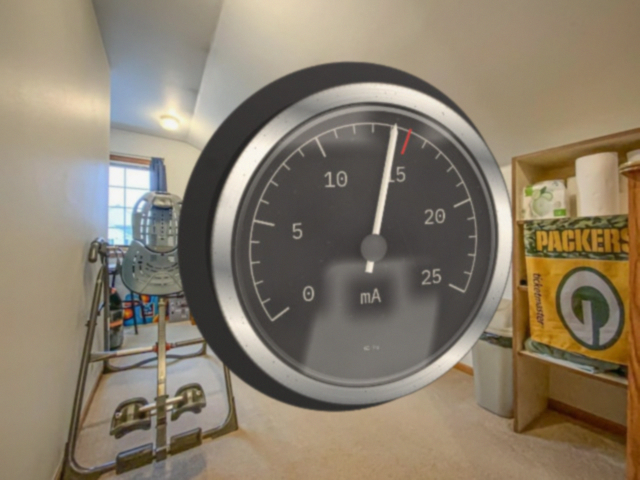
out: 14 mA
